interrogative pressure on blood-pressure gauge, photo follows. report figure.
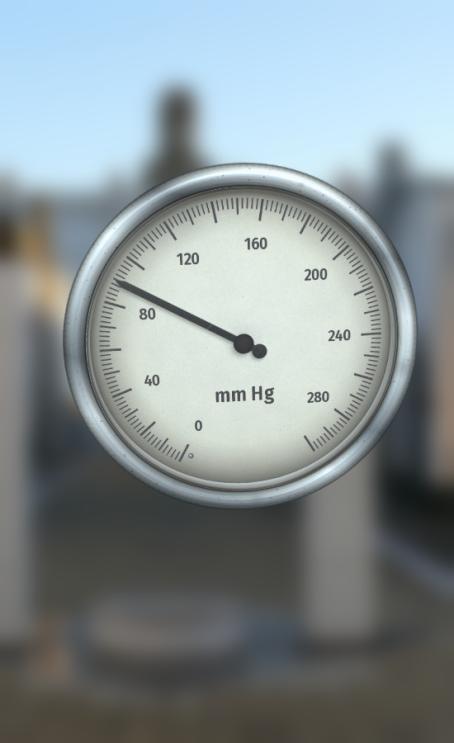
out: 90 mmHg
